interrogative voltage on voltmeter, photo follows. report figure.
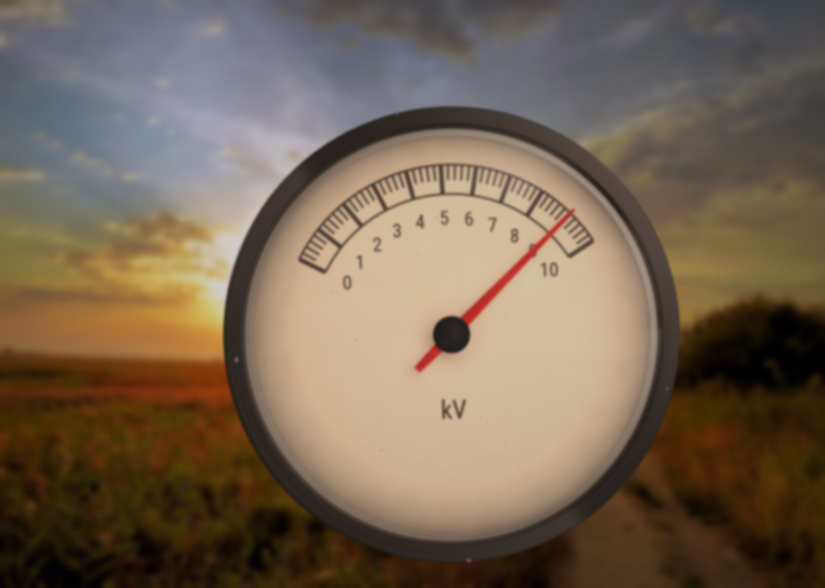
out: 9 kV
